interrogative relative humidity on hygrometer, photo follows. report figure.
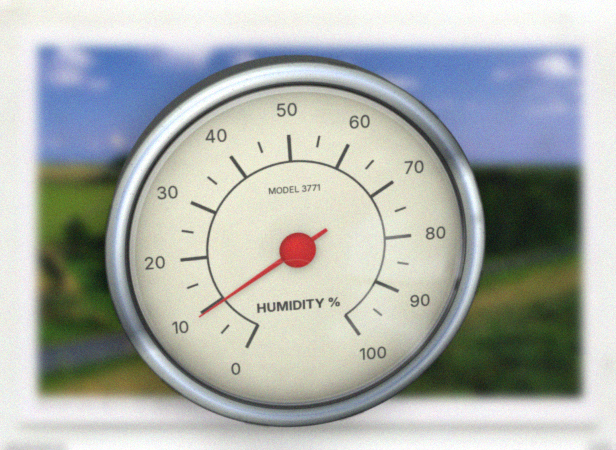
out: 10 %
